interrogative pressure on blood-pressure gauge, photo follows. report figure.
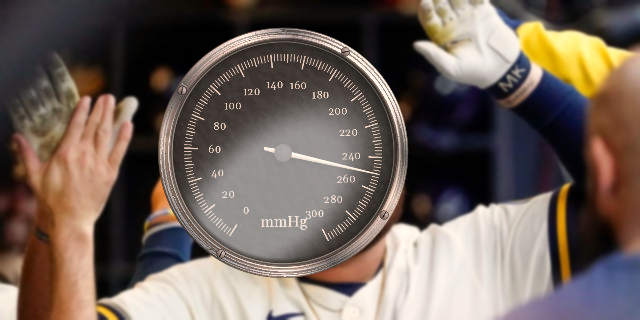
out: 250 mmHg
